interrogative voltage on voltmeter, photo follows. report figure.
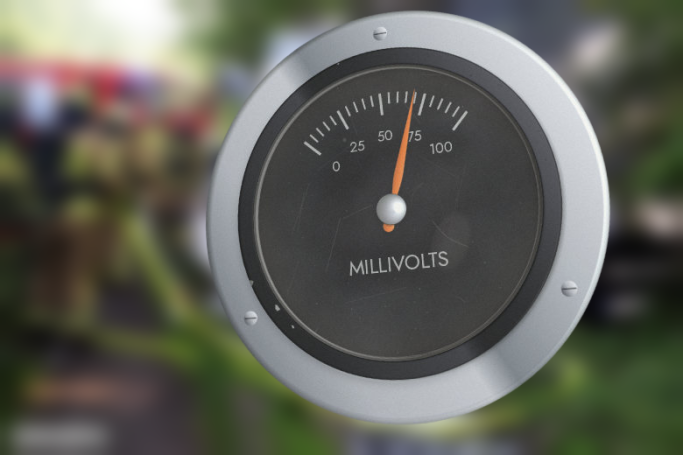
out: 70 mV
